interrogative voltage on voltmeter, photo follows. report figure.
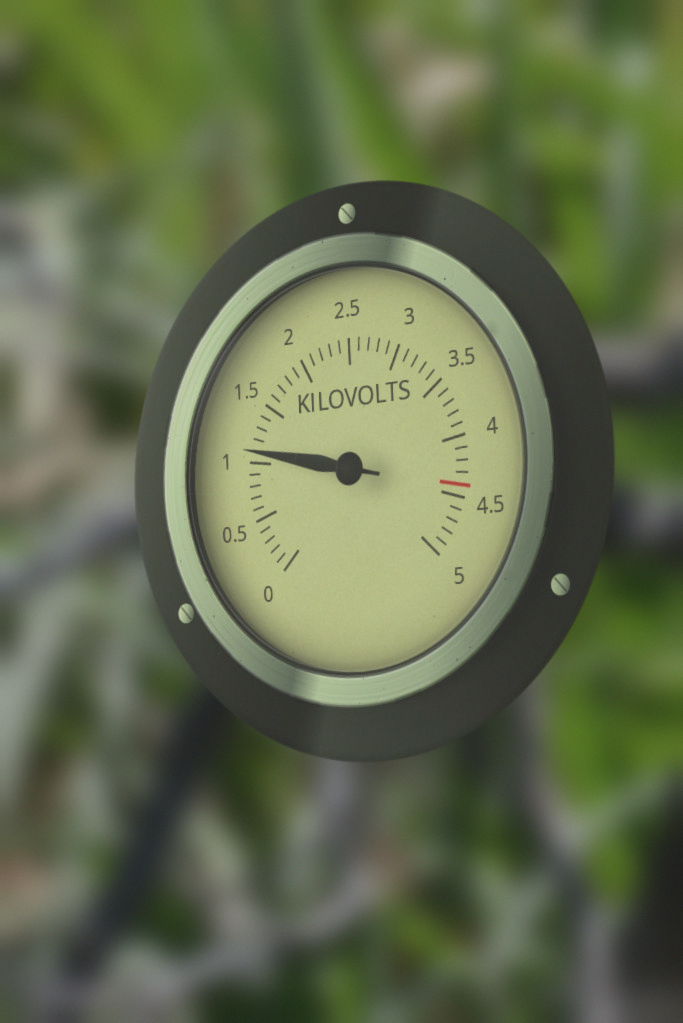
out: 1.1 kV
